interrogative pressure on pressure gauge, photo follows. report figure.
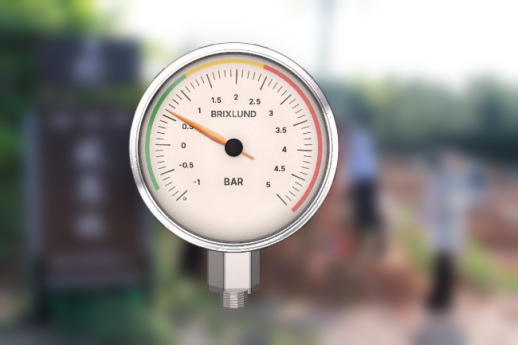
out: 0.6 bar
